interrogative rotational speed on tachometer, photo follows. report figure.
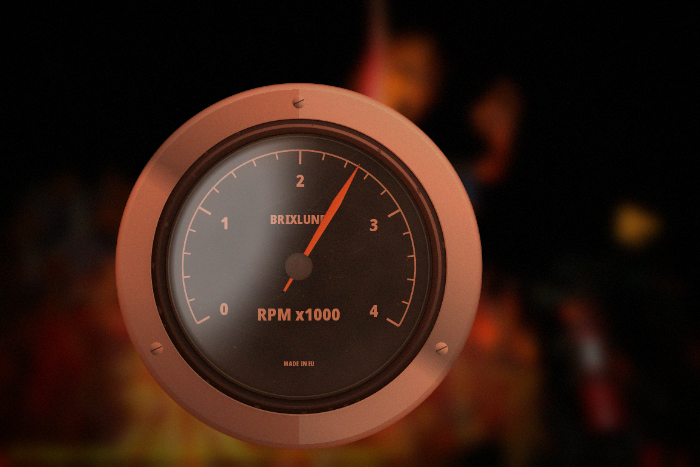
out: 2500 rpm
